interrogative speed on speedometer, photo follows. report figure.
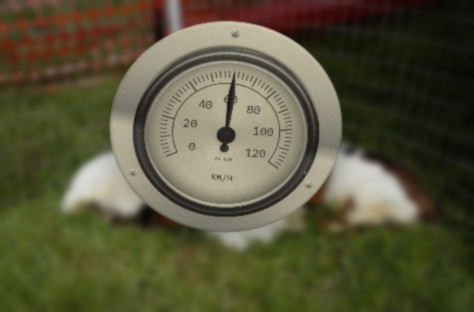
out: 60 km/h
